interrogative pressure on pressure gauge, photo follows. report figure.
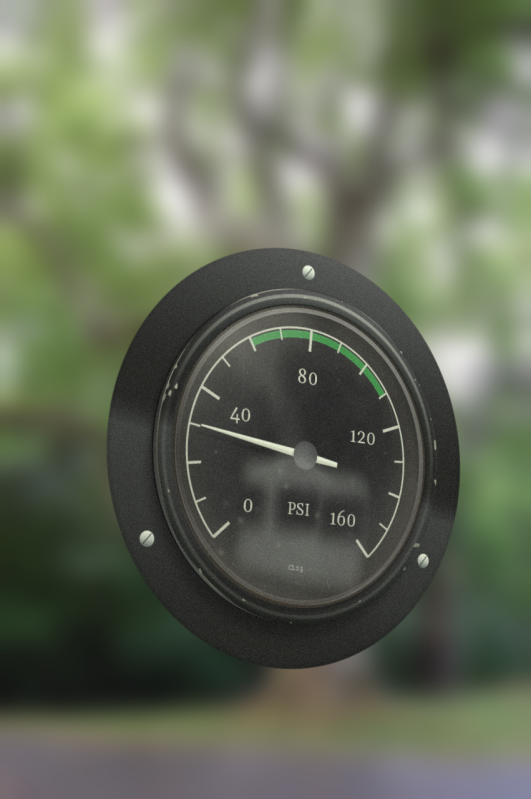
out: 30 psi
